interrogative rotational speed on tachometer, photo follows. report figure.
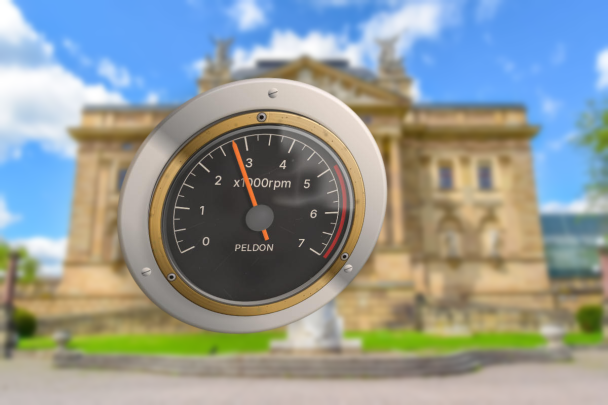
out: 2750 rpm
